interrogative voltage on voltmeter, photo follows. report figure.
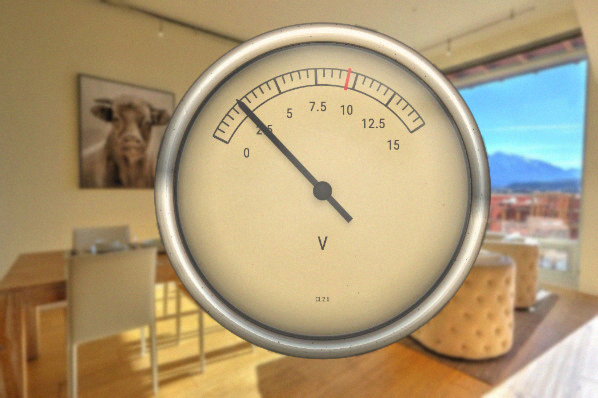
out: 2.5 V
